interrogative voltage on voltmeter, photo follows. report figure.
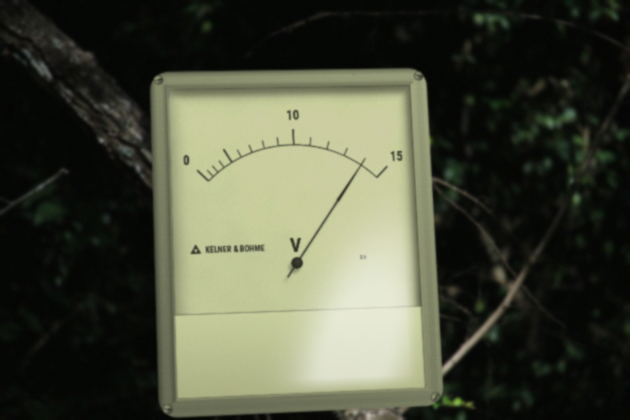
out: 14 V
